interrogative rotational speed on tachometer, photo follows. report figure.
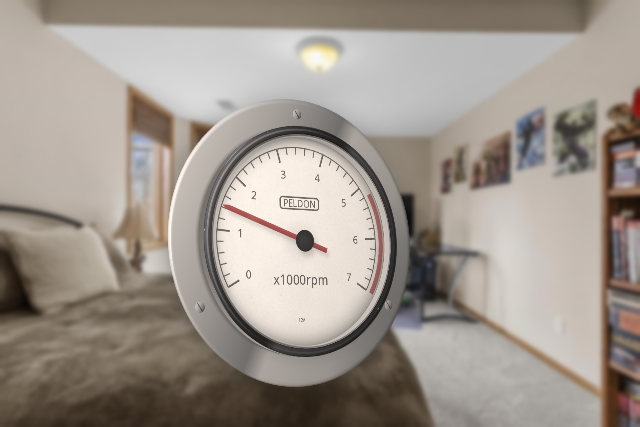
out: 1400 rpm
